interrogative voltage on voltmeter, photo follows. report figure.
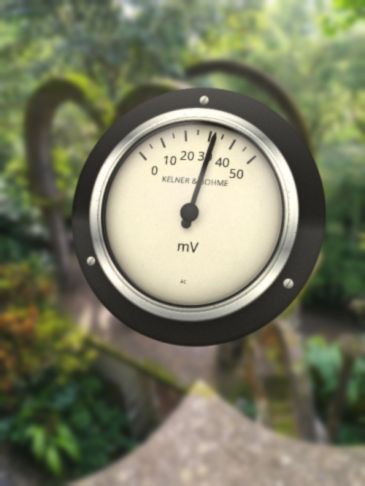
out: 32.5 mV
